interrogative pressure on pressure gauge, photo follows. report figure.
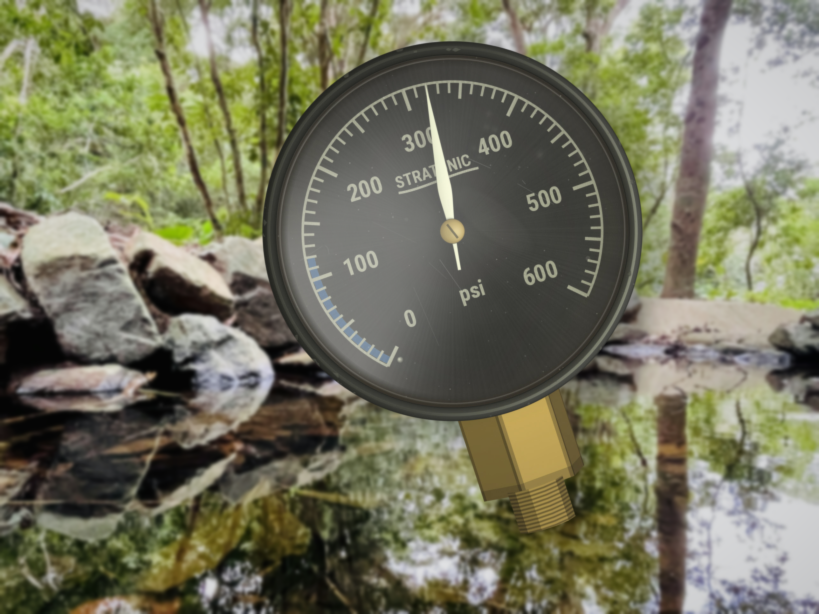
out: 320 psi
